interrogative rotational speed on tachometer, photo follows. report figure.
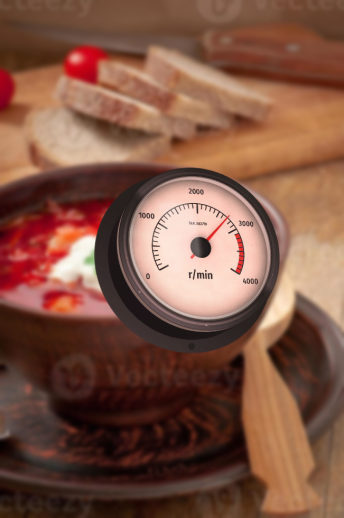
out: 2700 rpm
